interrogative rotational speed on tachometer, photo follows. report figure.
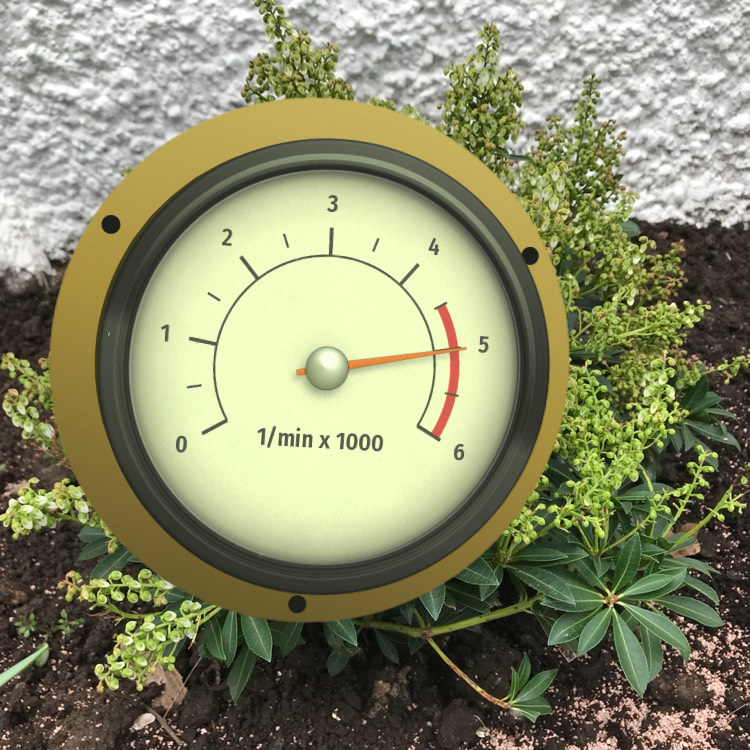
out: 5000 rpm
